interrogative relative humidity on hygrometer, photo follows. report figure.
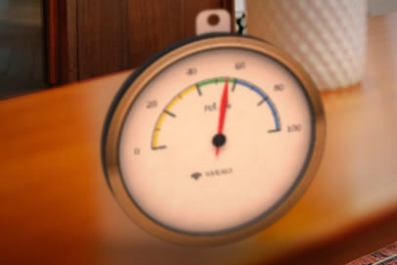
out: 55 %
